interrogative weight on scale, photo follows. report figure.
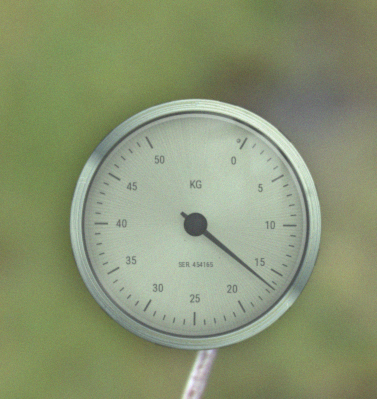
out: 16.5 kg
